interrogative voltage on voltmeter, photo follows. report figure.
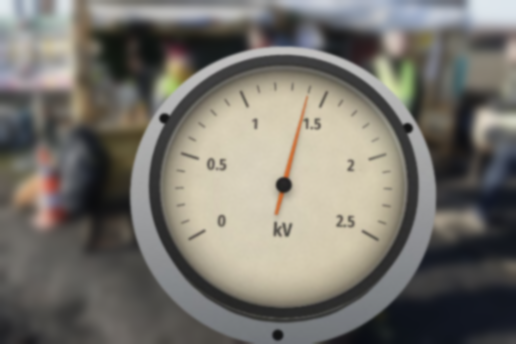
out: 1.4 kV
